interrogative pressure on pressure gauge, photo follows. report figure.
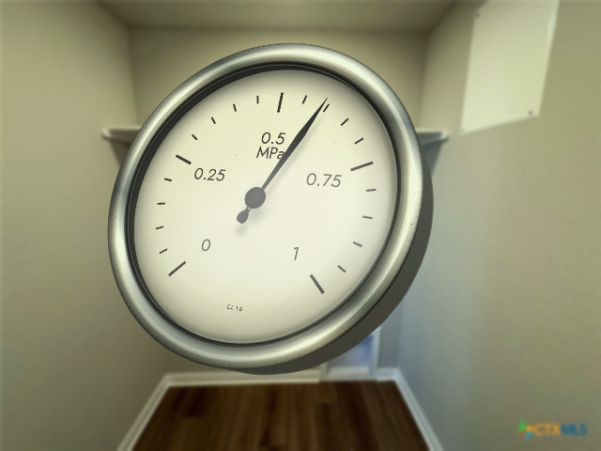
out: 0.6 MPa
